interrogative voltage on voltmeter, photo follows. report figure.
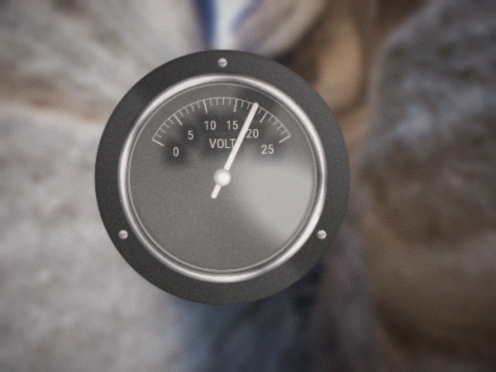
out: 18 V
